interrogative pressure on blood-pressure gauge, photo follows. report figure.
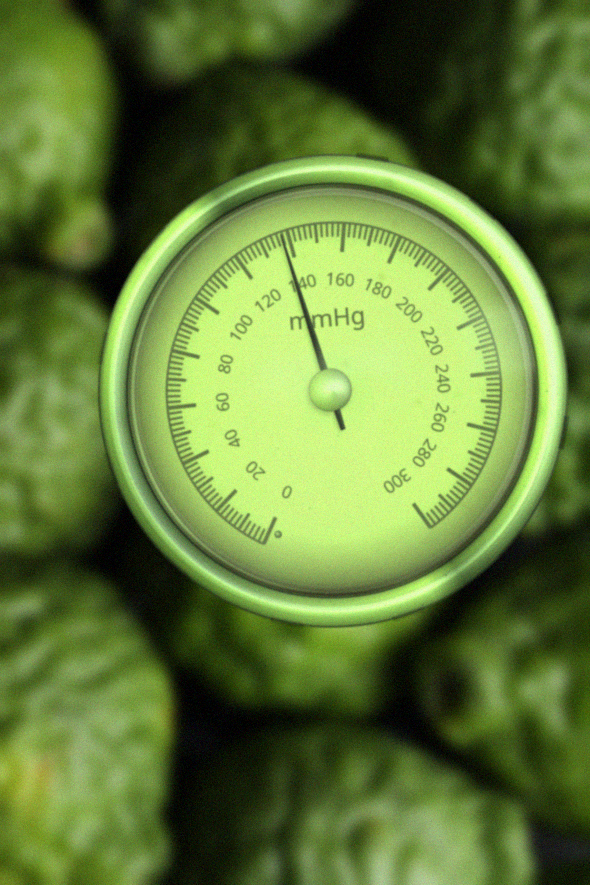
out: 138 mmHg
